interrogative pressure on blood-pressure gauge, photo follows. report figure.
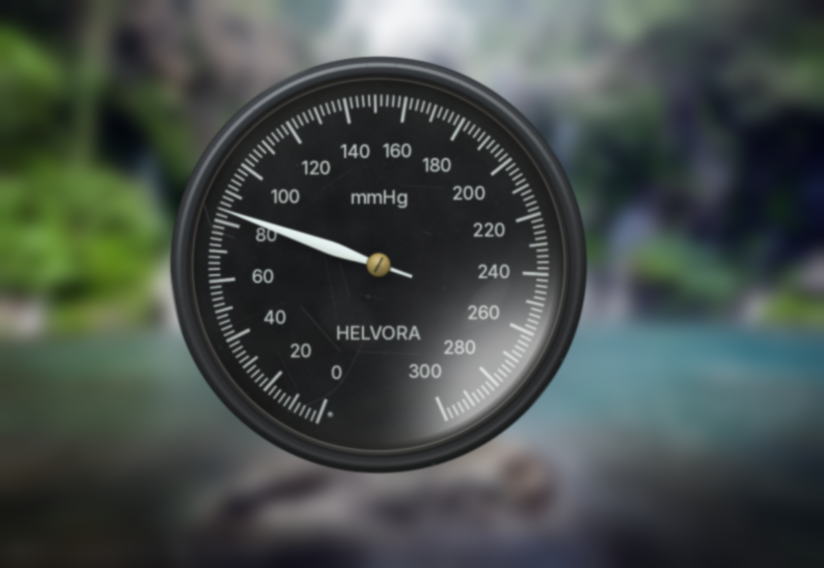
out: 84 mmHg
